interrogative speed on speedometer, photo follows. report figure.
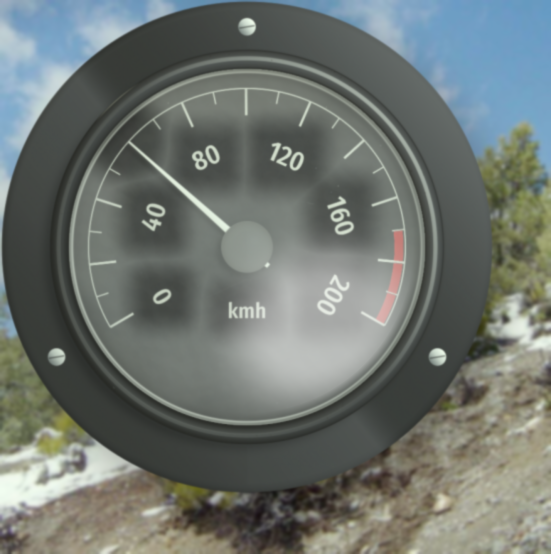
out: 60 km/h
